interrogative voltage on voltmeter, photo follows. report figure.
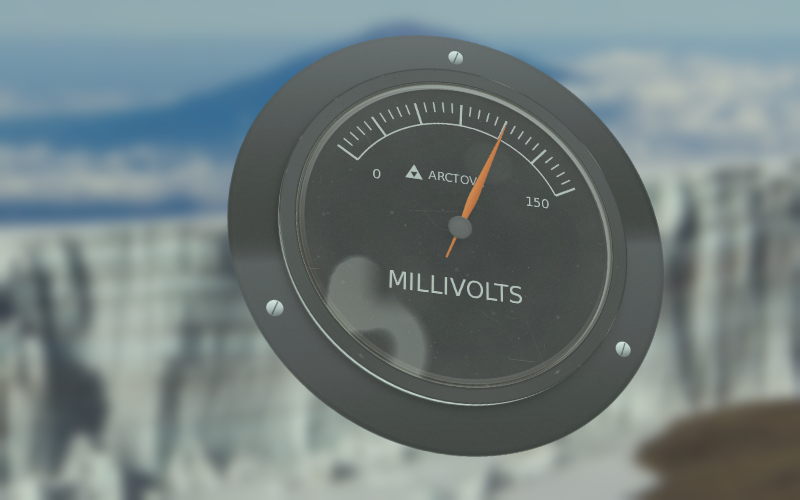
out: 100 mV
